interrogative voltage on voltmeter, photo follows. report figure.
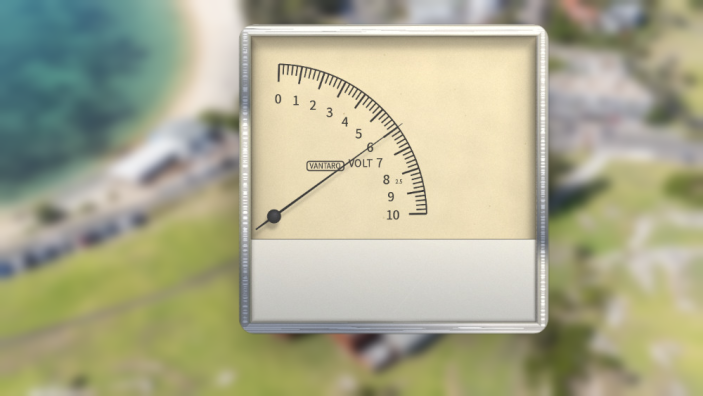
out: 6 V
